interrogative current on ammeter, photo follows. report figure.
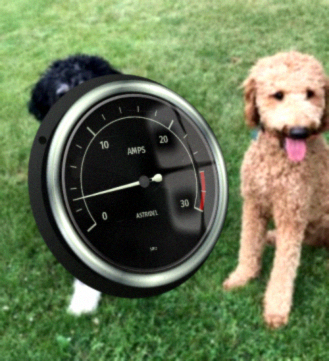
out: 3 A
